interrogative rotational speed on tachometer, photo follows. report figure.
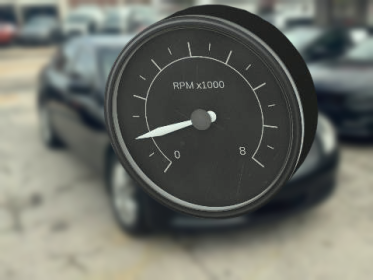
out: 1000 rpm
